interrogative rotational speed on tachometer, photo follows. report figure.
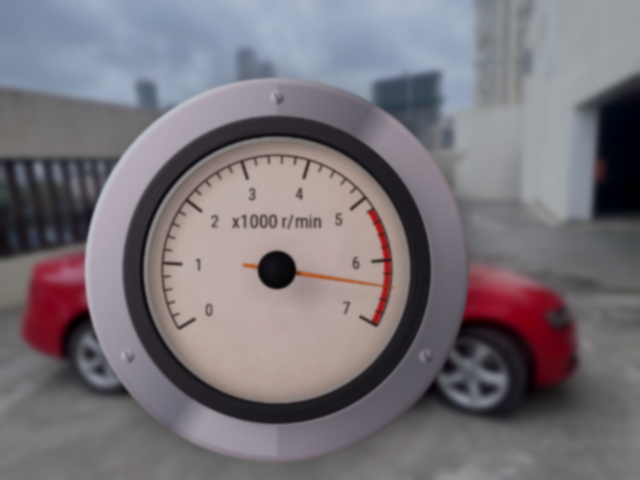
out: 6400 rpm
